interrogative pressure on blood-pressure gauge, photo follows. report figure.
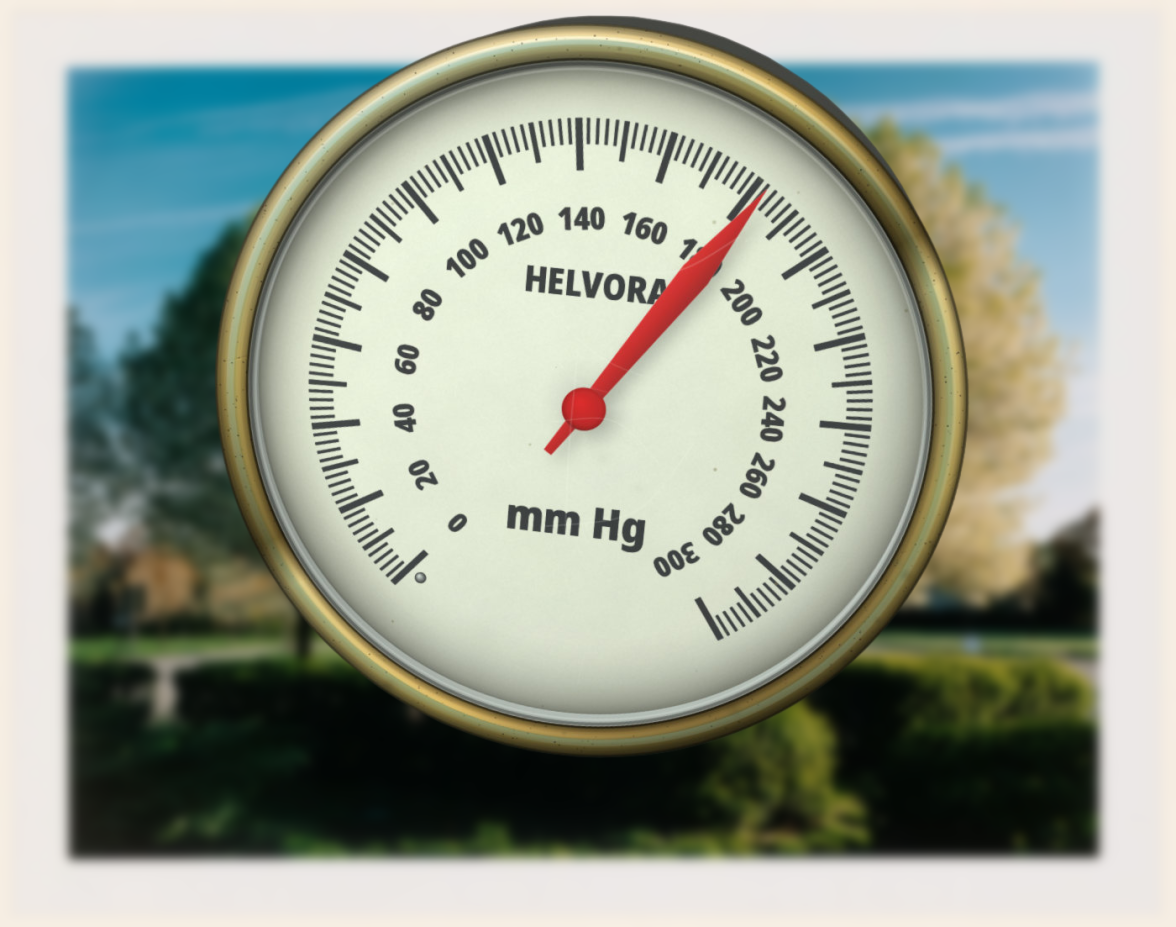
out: 182 mmHg
